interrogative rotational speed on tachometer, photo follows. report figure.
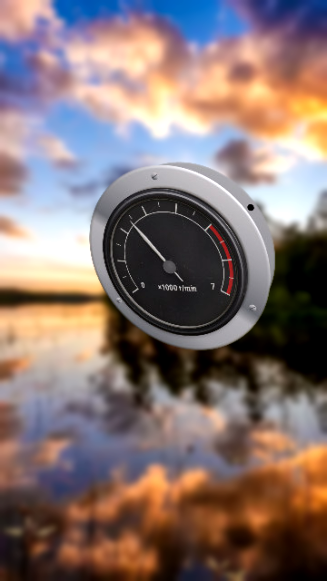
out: 2500 rpm
